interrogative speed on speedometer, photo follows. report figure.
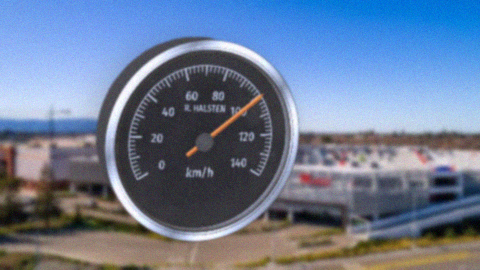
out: 100 km/h
